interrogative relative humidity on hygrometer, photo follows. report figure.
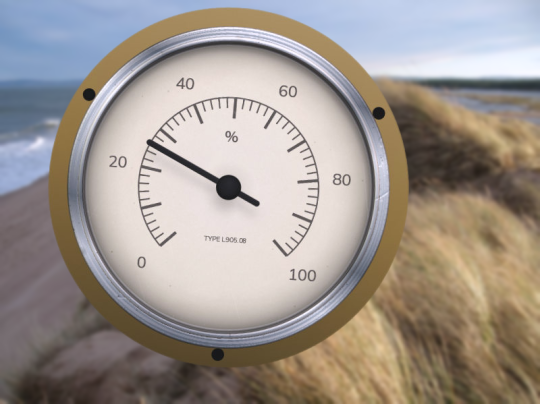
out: 26 %
